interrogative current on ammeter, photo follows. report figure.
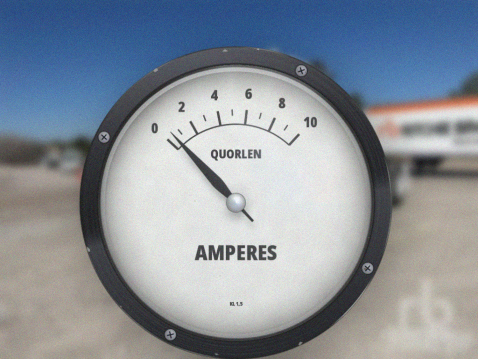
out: 0.5 A
